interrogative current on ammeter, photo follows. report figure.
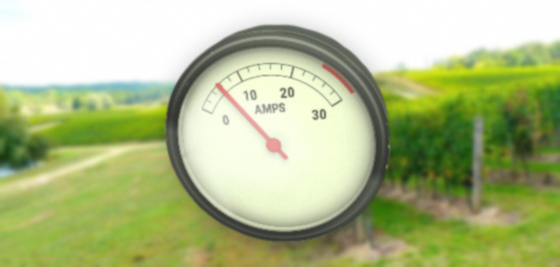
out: 6 A
